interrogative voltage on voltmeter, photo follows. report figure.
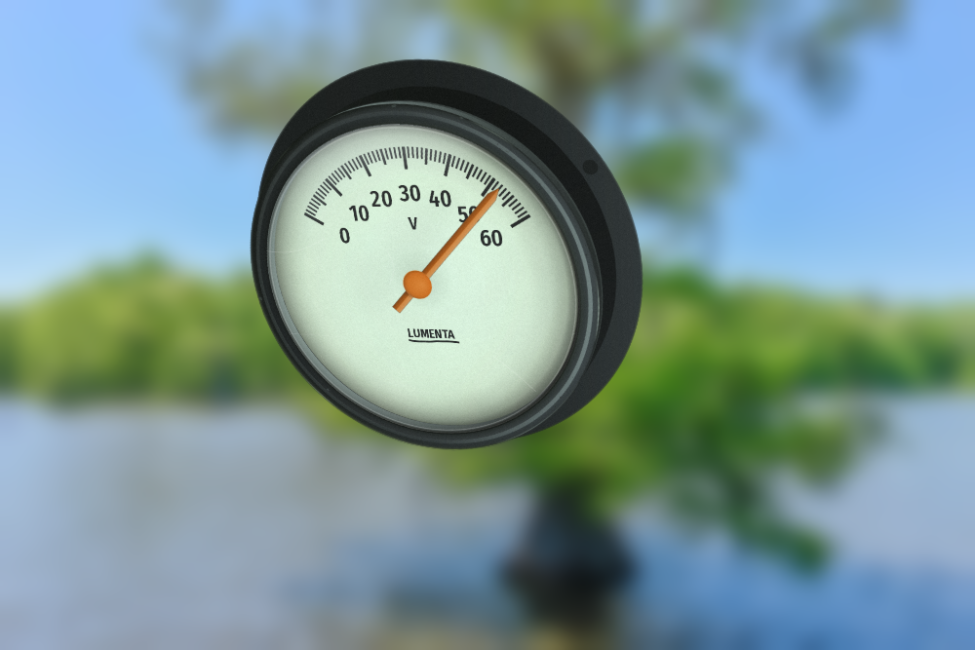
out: 52 V
